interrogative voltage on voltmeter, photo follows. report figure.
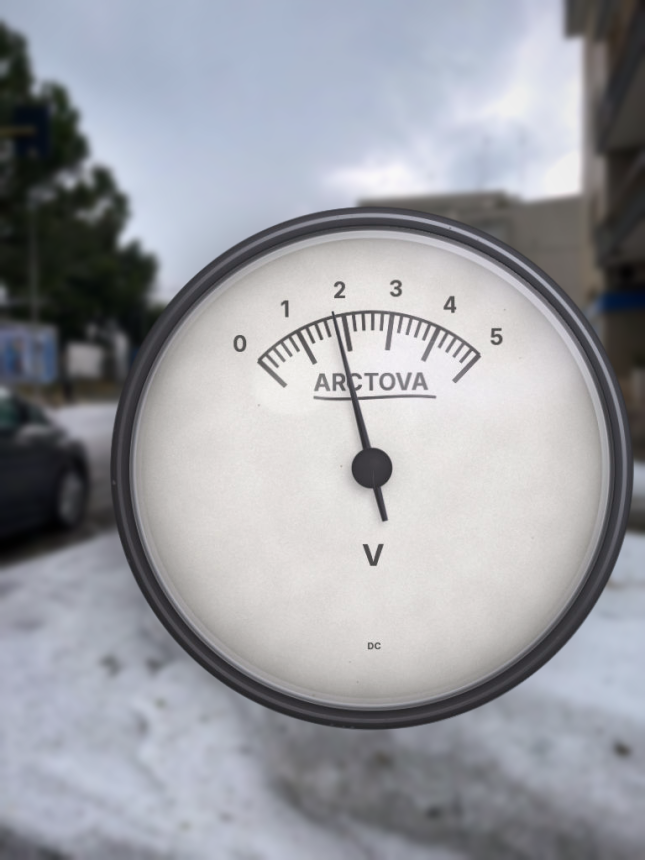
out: 1.8 V
